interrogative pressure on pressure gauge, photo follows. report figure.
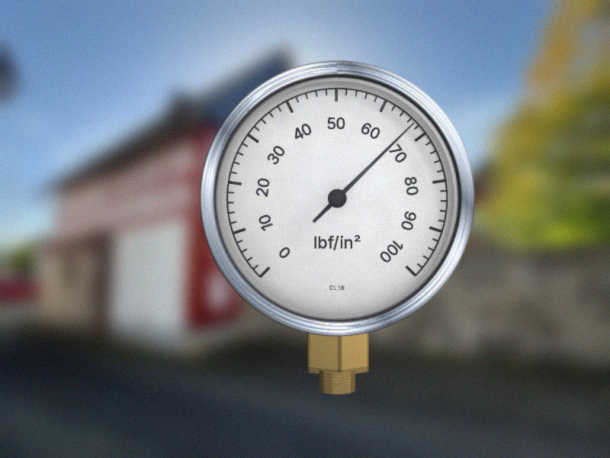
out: 67 psi
